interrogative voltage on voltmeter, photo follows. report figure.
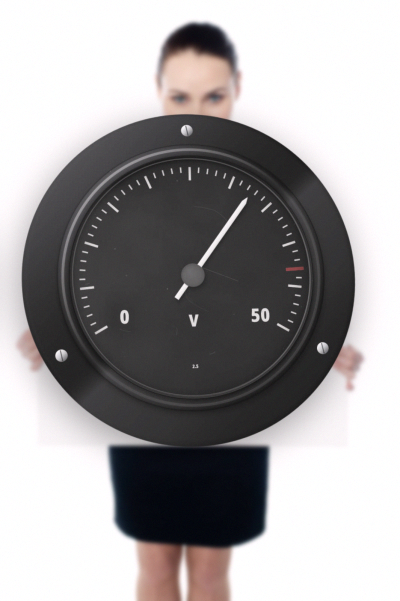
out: 32.5 V
